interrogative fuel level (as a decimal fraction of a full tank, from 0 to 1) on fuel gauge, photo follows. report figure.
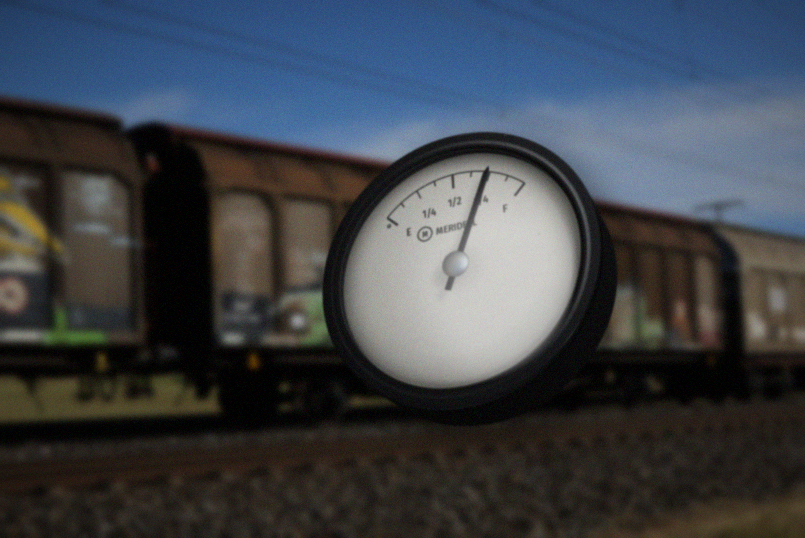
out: 0.75
